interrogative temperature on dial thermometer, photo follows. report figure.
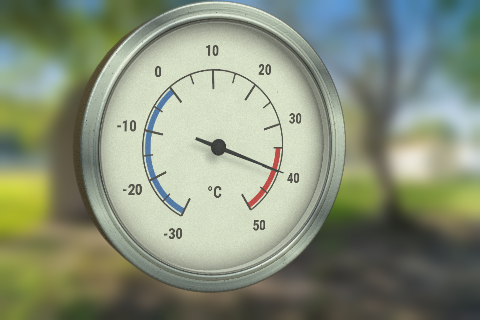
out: 40 °C
